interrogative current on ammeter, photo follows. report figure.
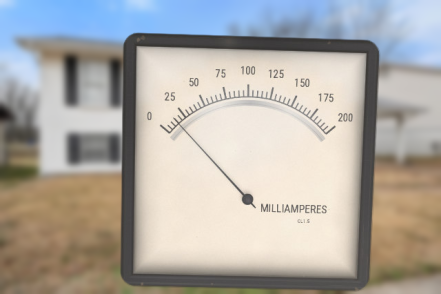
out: 15 mA
